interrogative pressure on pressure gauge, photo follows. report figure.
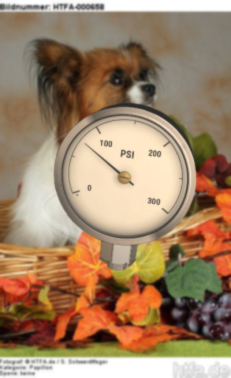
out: 75 psi
